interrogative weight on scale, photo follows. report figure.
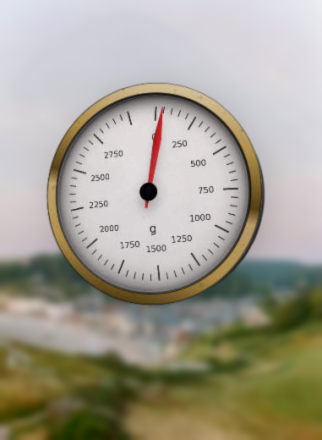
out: 50 g
